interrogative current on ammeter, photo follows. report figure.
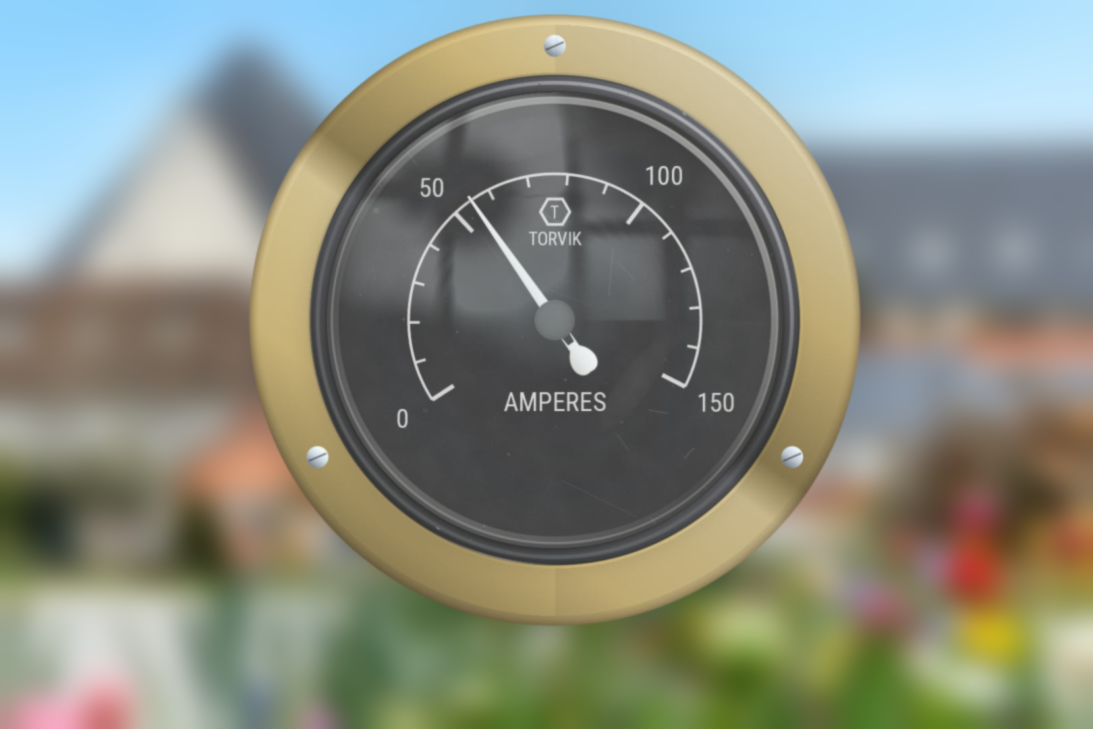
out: 55 A
